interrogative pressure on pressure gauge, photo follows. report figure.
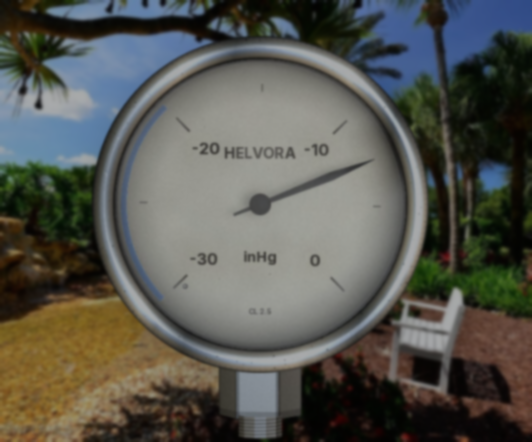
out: -7.5 inHg
